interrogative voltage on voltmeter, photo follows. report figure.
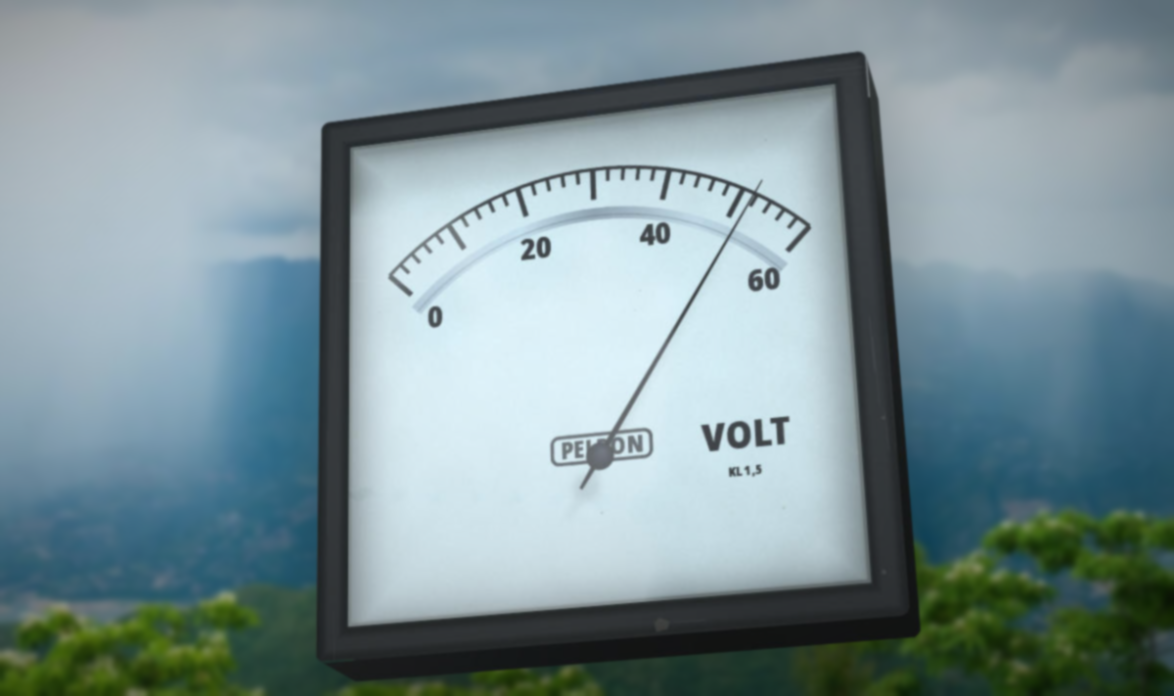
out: 52 V
